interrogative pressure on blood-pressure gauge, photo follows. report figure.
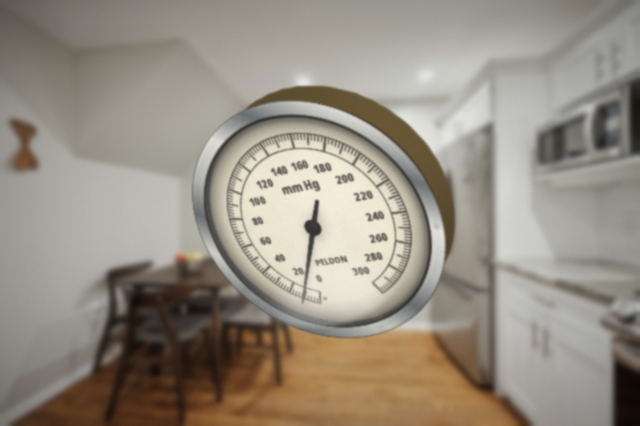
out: 10 mmHg
